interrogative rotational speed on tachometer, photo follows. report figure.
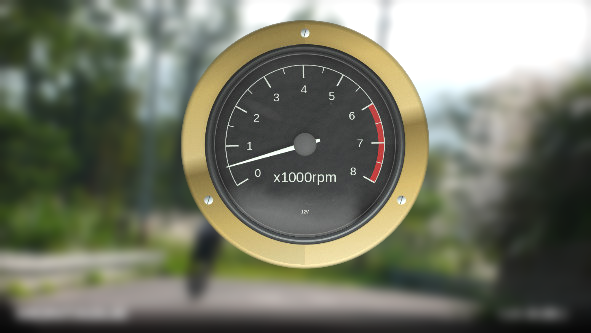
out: 500 rpm
